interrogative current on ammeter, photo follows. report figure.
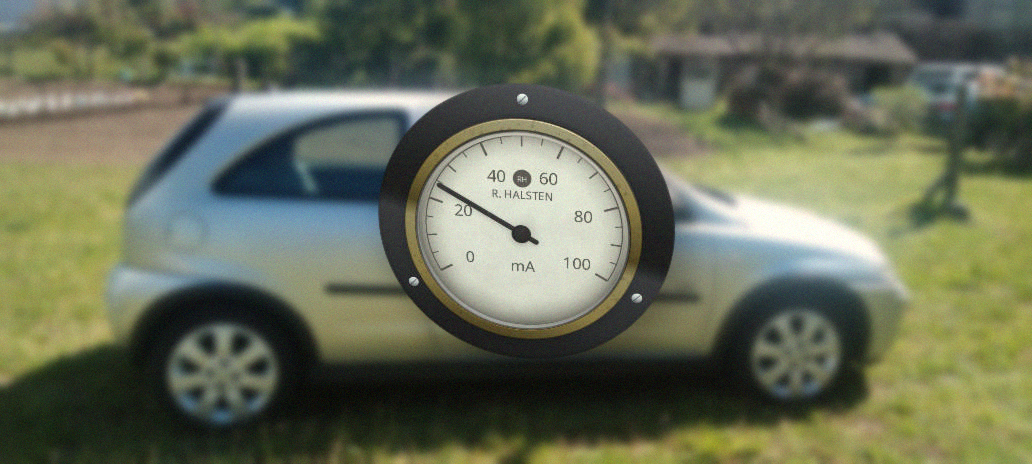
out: 25 mA
